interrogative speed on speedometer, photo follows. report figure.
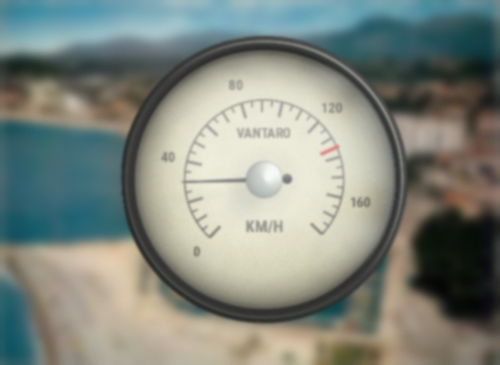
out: 30 km/h
